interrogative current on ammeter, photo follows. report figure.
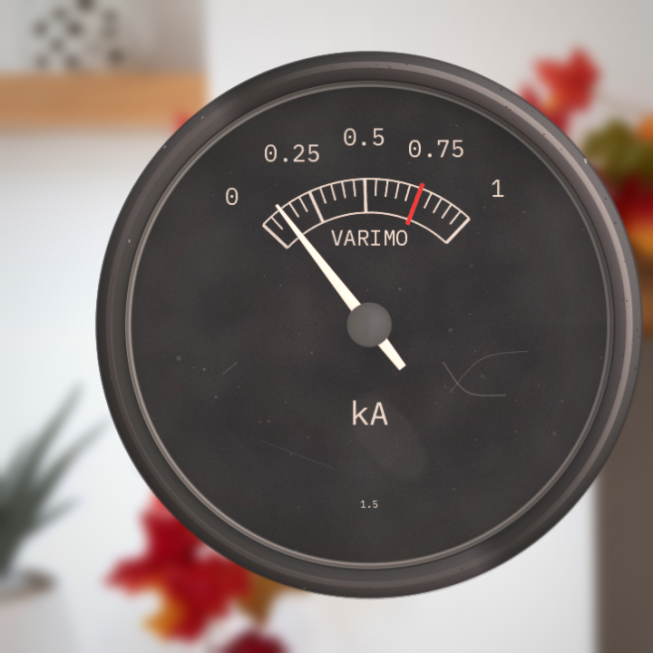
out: 0.1 kA
